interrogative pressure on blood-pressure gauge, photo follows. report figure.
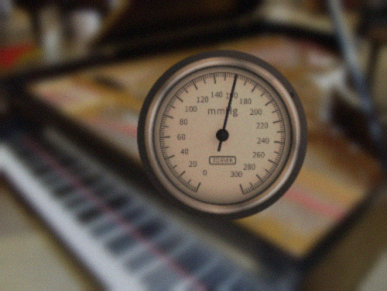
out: 160 mmHg
